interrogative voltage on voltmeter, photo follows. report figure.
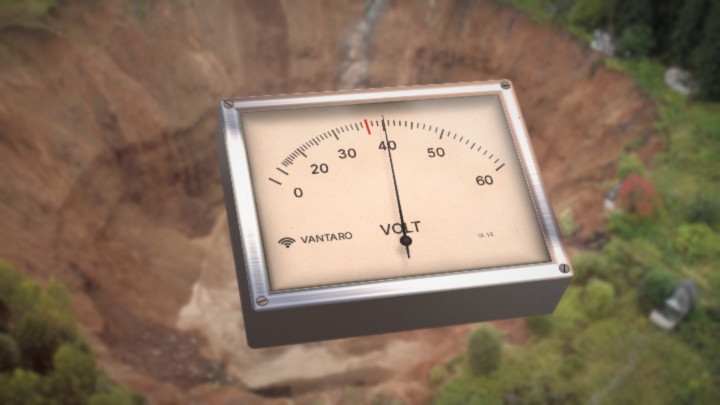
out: 40 V
